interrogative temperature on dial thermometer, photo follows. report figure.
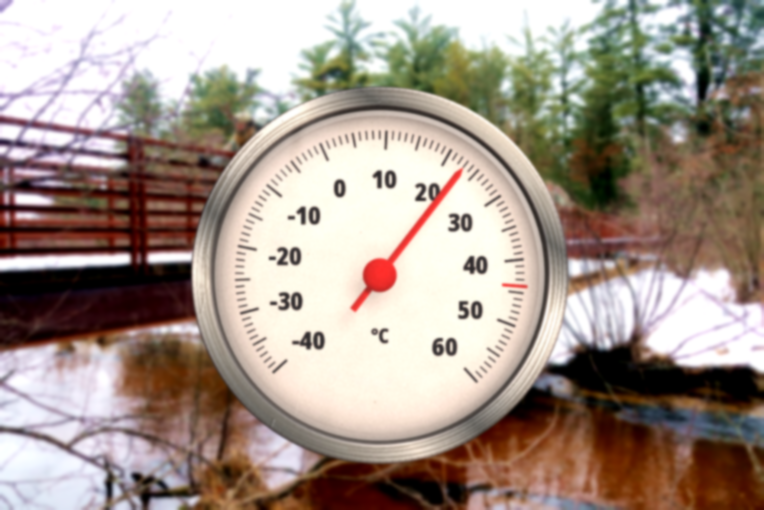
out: 23 °C
